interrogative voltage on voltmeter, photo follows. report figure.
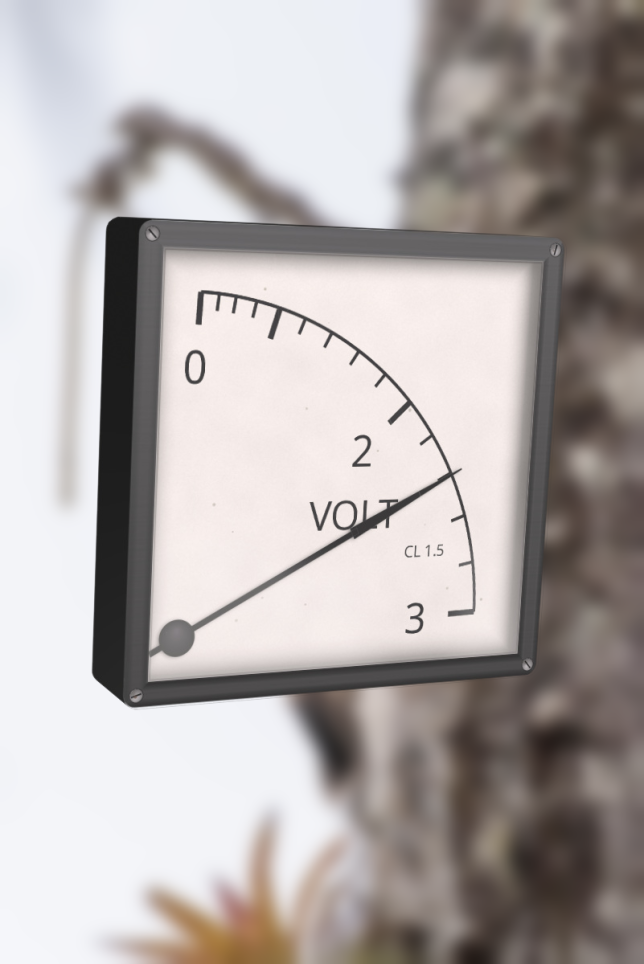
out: 2.4 V
